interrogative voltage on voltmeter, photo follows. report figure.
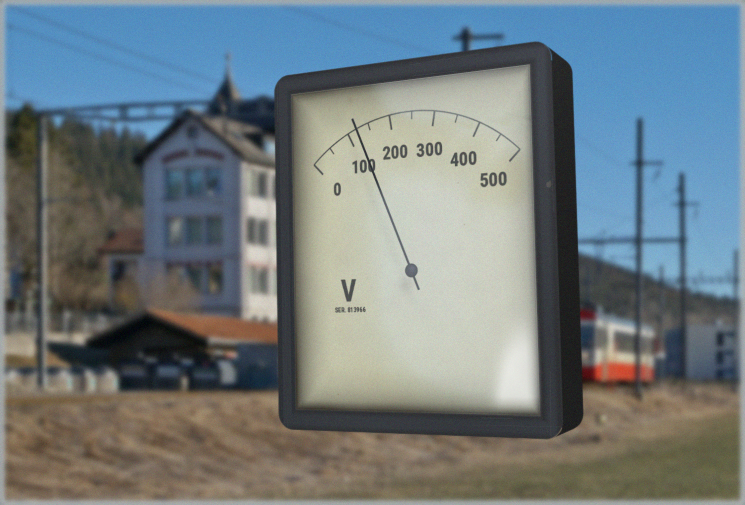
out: 125 V
